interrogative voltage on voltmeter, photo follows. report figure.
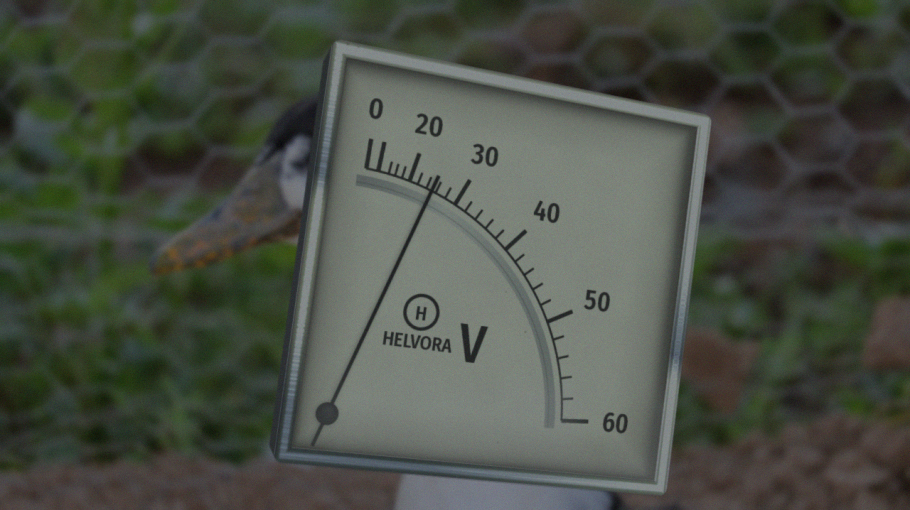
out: 25 V
